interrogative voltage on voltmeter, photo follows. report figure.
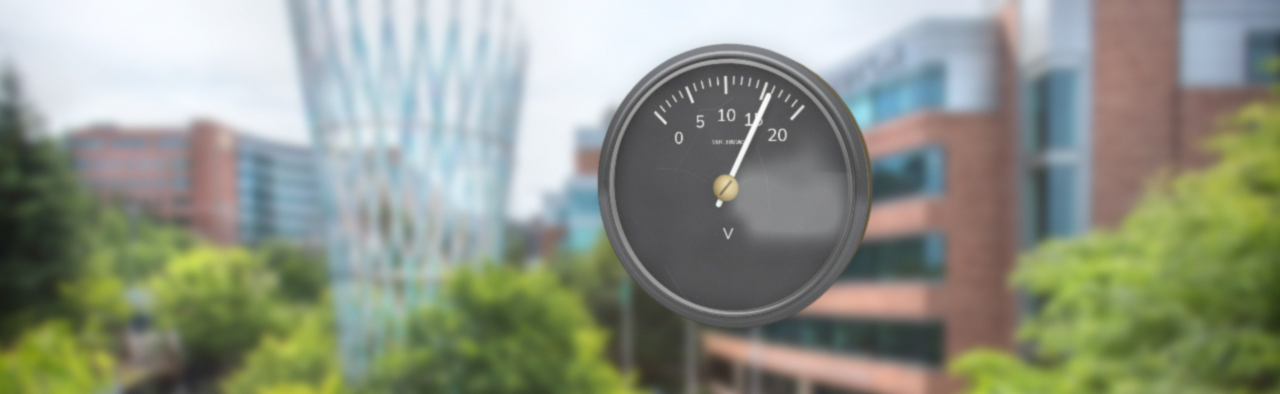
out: 16 V
